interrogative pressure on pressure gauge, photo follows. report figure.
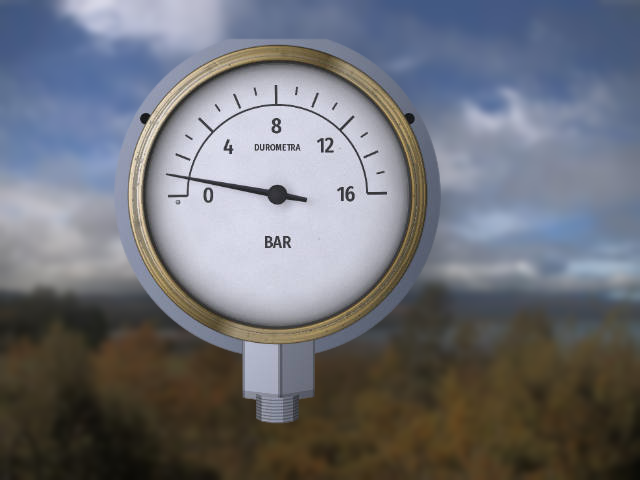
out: 1 bar
